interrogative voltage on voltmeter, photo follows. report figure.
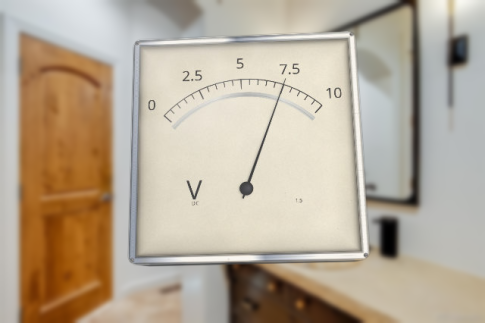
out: 7.5 V
